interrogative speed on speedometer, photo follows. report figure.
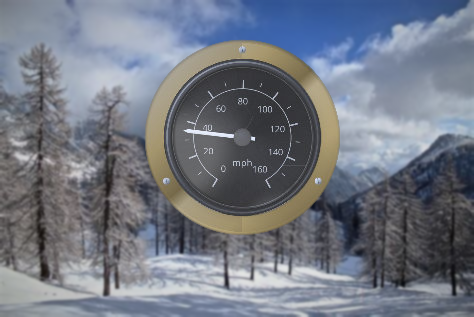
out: 35 mph
